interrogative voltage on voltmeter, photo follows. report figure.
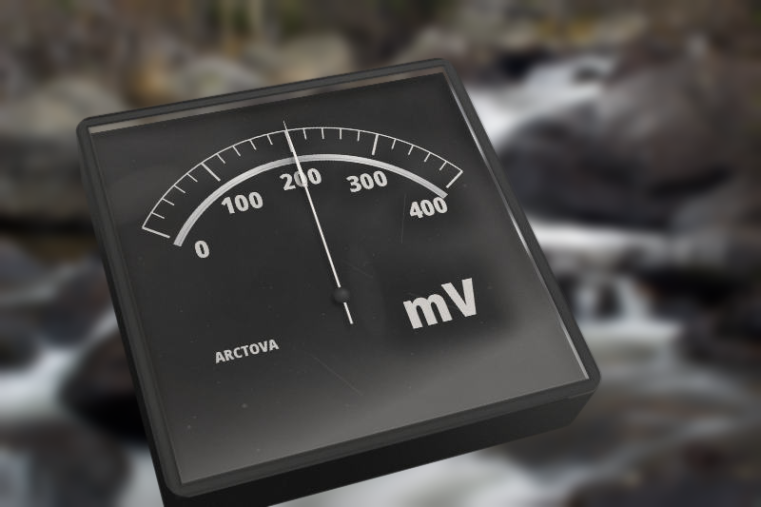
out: 200 mV
